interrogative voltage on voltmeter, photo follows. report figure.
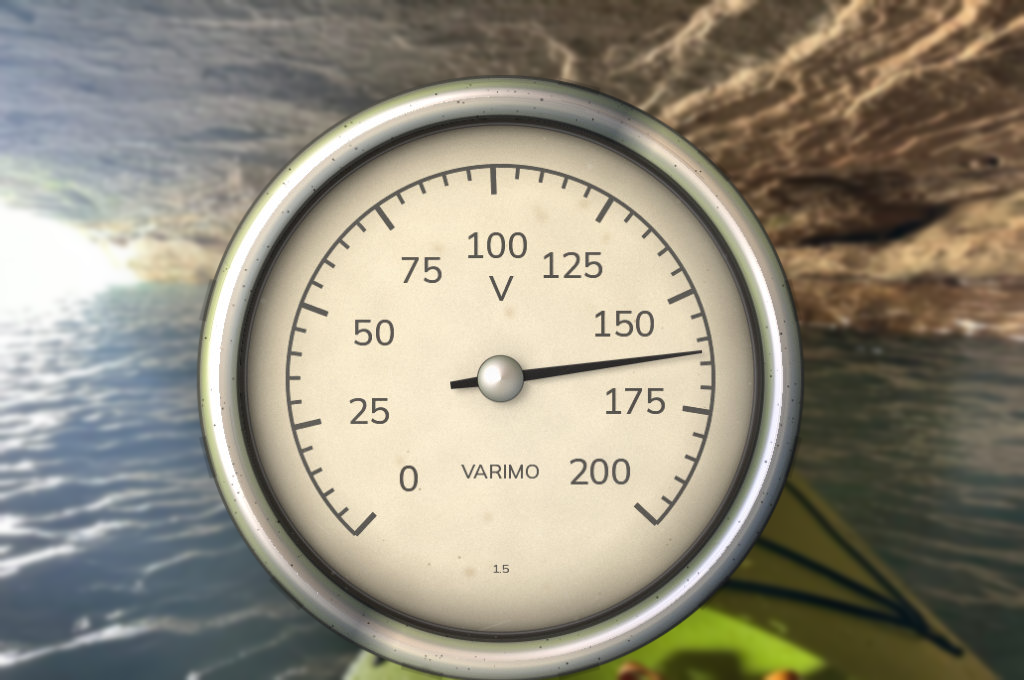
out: 162.5 V
